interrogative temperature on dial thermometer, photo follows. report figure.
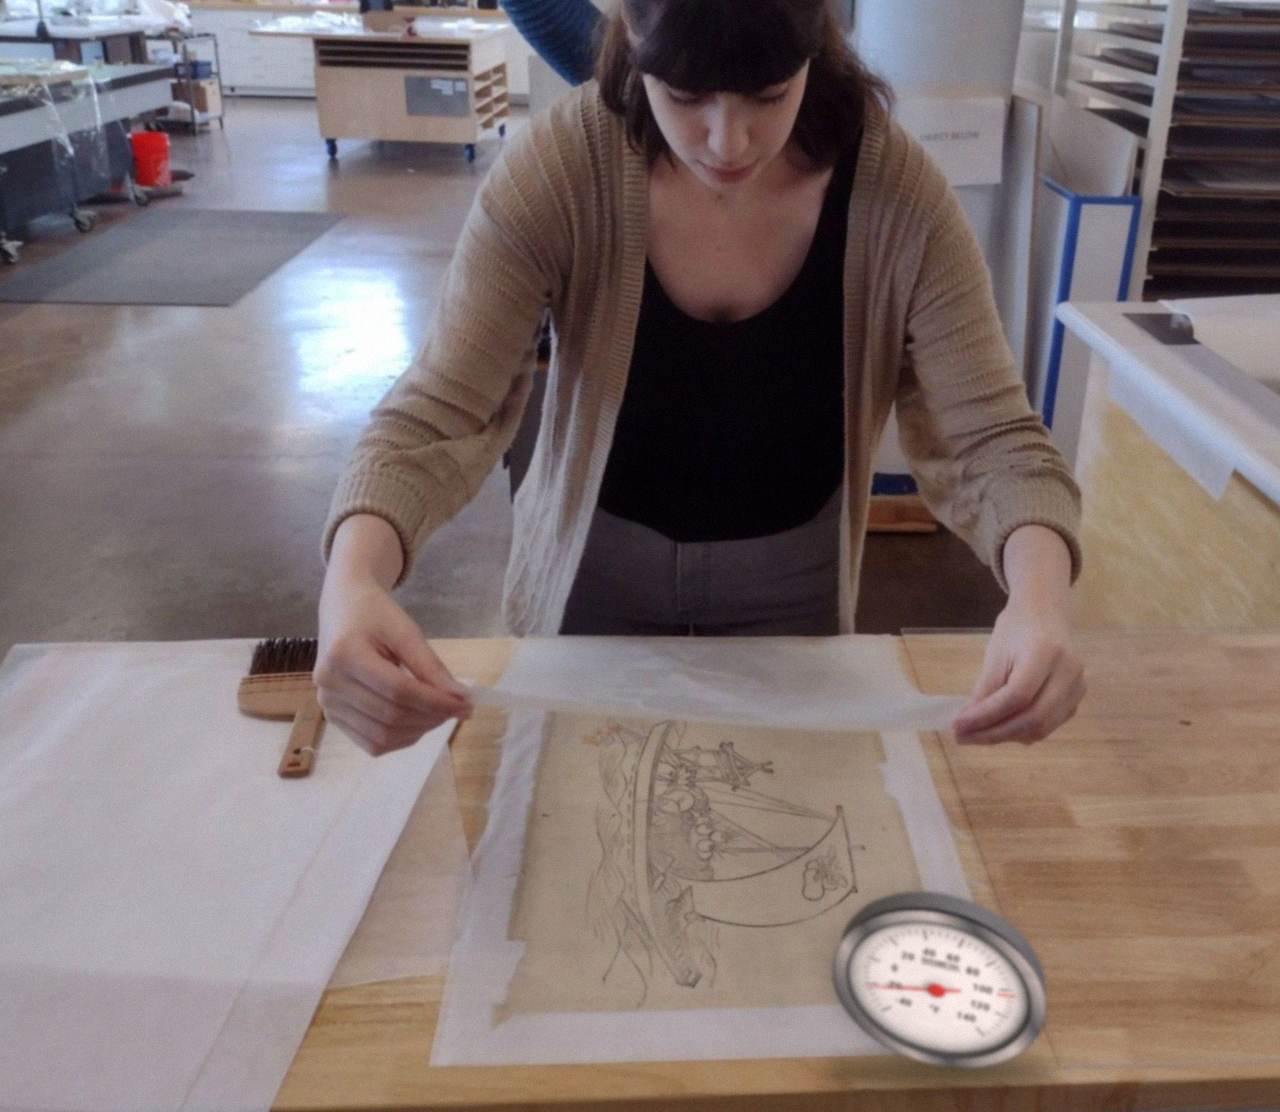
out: -20 °F
